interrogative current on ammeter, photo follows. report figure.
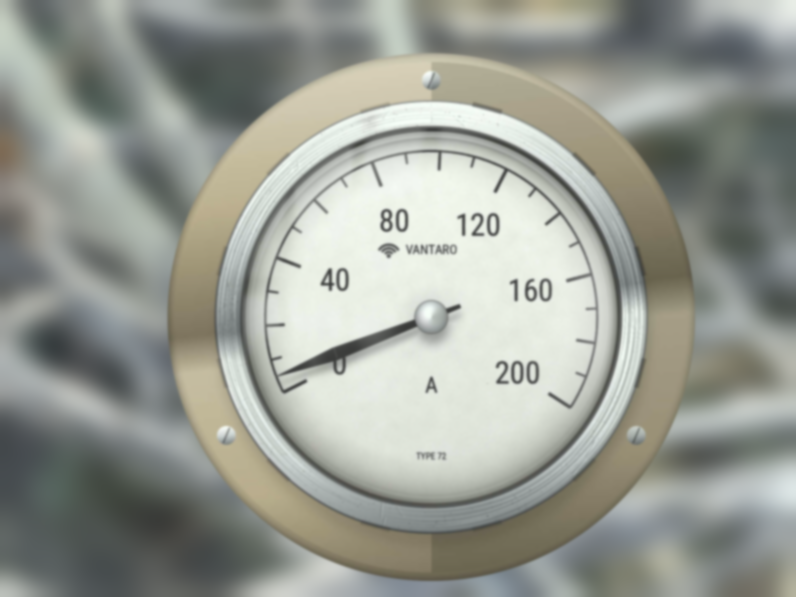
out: 5 A
